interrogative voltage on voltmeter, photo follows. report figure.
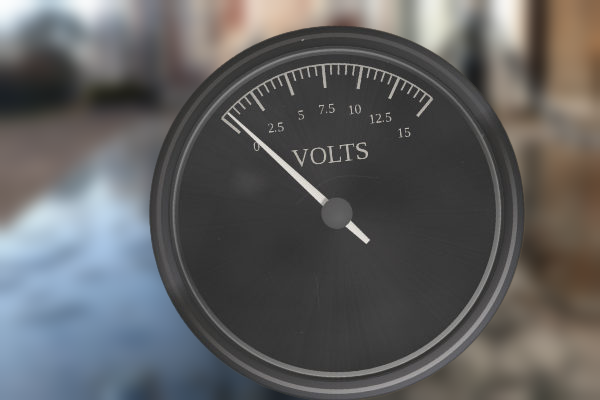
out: 0.5 V
